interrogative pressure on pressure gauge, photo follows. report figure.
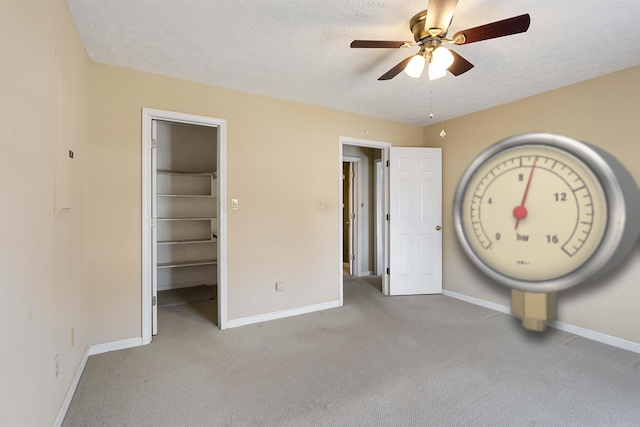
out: 9 bar
